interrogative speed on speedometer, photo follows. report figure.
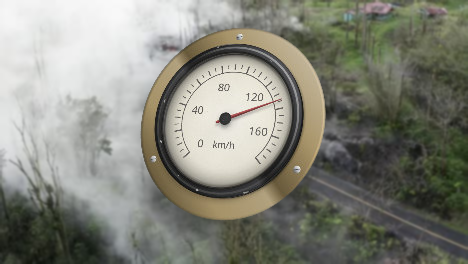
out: 135 km/h
